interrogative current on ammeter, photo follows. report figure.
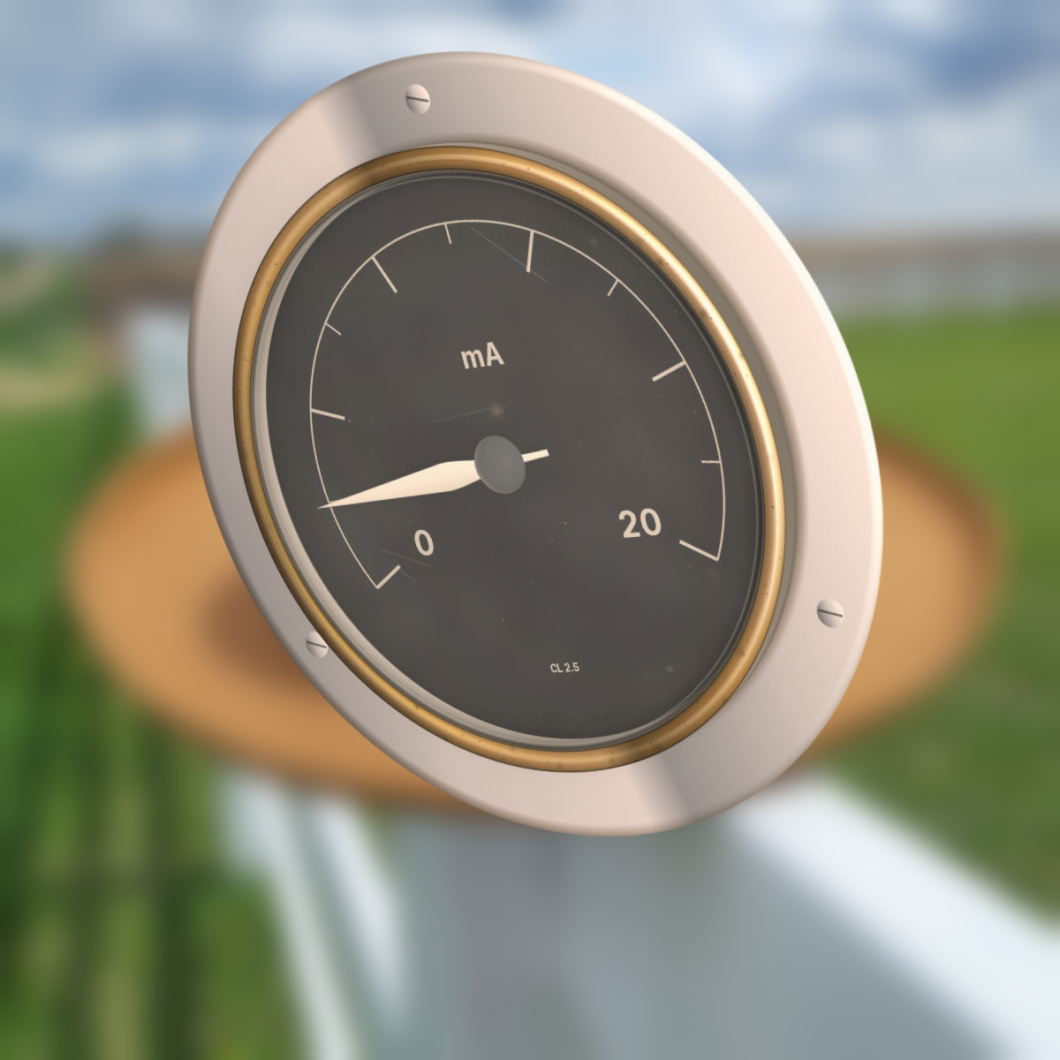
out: 2 mA
